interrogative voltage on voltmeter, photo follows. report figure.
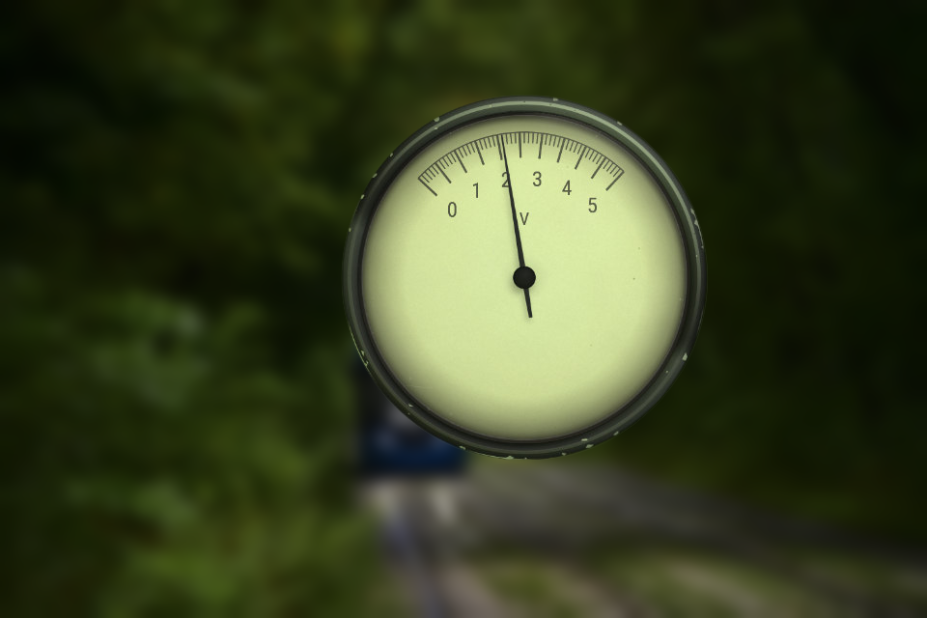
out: 2.1 V
